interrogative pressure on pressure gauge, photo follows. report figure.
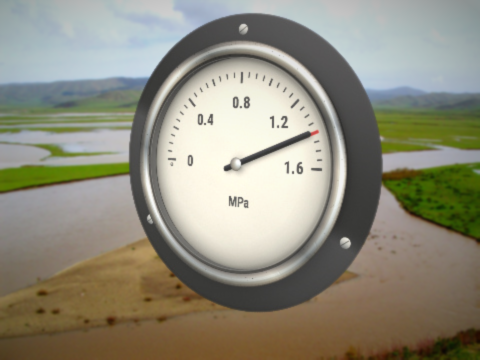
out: 1.4 MPa
